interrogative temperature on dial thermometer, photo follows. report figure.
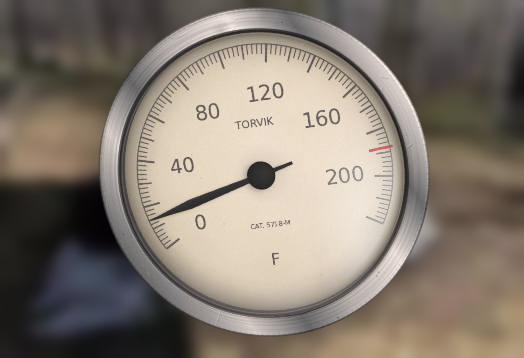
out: 14 °F
